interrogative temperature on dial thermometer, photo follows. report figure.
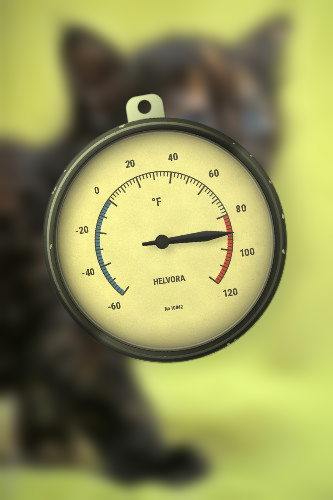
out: 90 °F
